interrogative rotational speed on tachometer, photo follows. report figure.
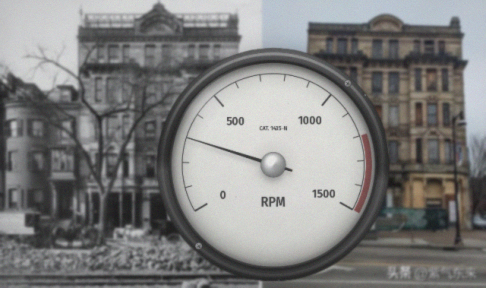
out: 300 rpm
